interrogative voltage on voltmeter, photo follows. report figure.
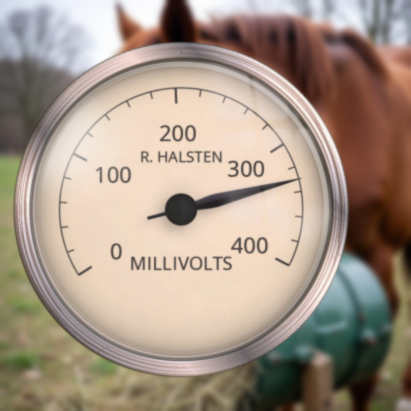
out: 330 mV
